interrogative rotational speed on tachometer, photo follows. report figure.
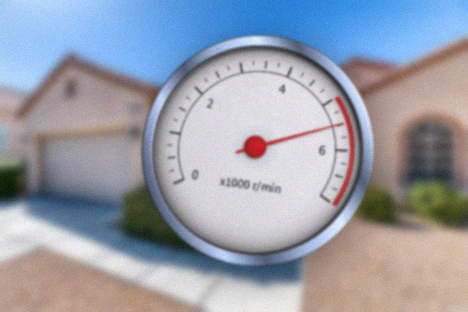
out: 5500 rpm
